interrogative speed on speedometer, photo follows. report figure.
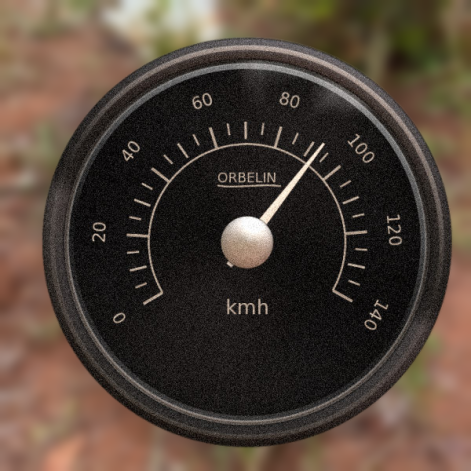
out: 92.5 km/h
